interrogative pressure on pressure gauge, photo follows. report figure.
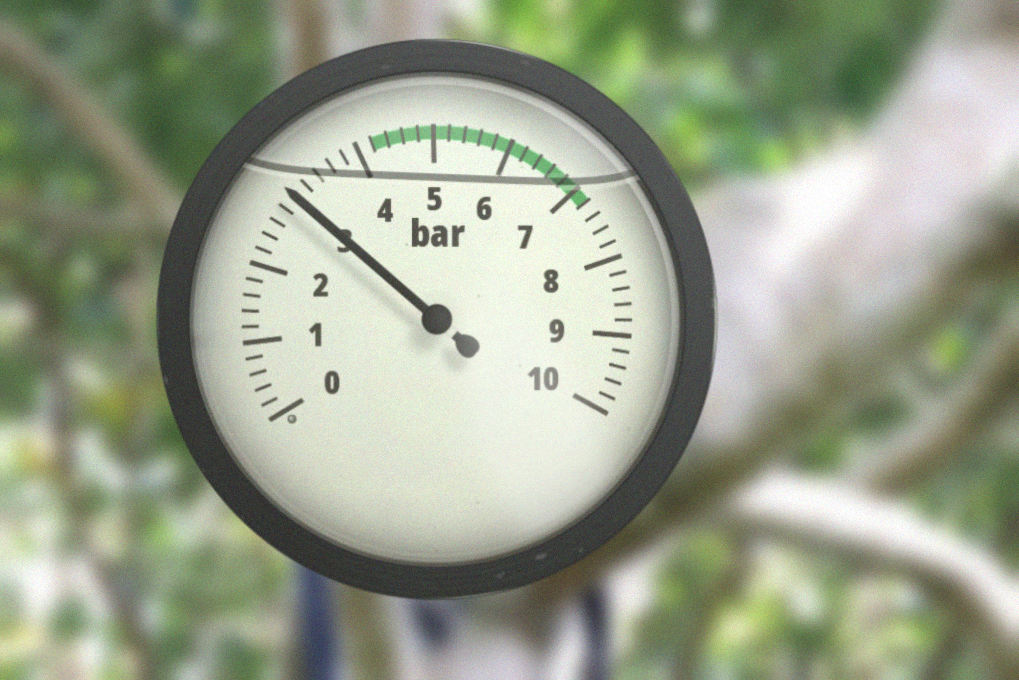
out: 3 bar
